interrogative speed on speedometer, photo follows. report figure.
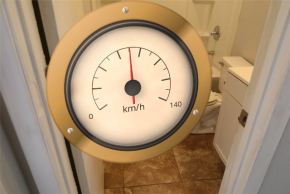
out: 70 km/h
